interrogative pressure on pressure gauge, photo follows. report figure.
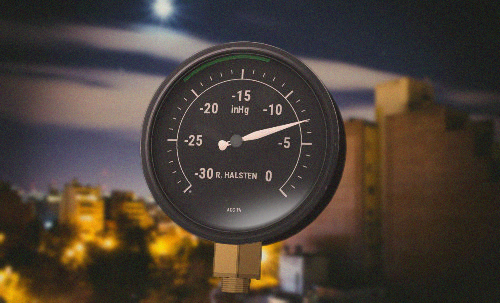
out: -7 inHg
